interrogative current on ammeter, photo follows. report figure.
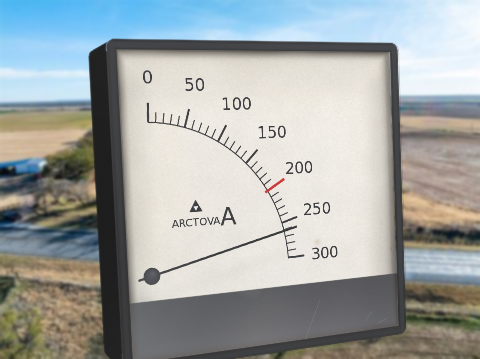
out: 260 A
